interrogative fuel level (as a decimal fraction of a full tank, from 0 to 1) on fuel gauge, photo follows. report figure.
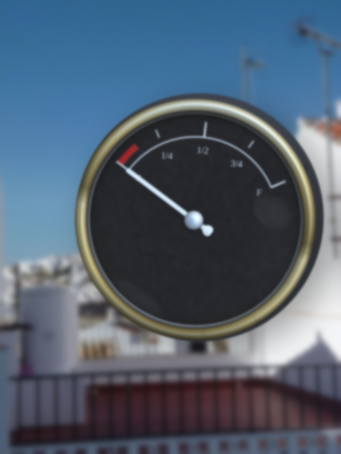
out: 0
